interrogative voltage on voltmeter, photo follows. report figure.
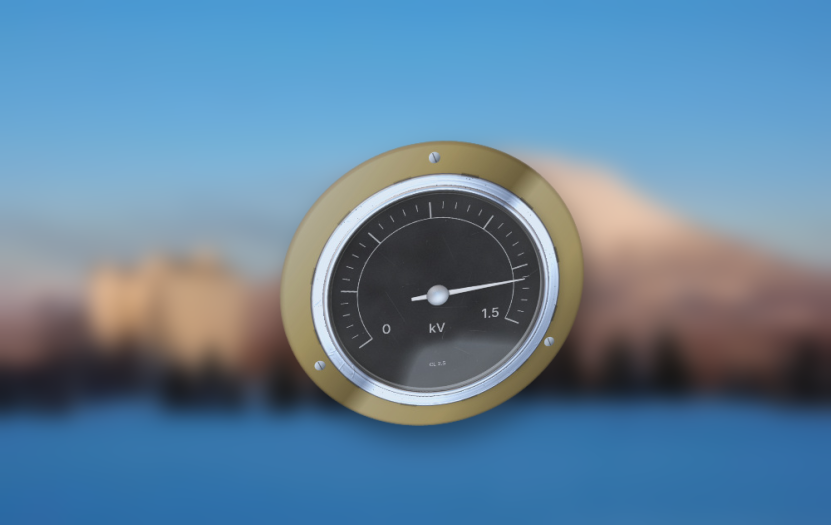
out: 1.3 kV
